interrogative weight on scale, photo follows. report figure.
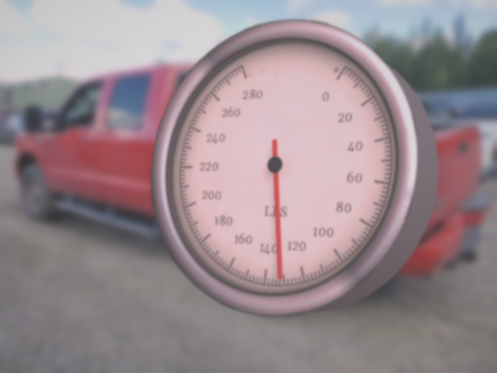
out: 130 lb
